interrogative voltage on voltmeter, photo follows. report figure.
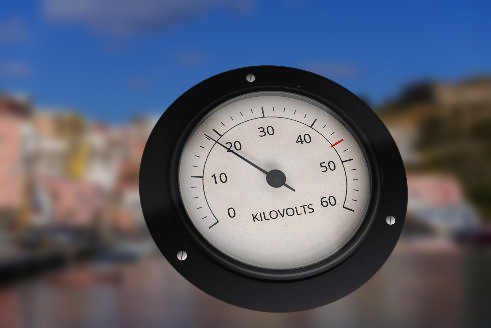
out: 18 kV
